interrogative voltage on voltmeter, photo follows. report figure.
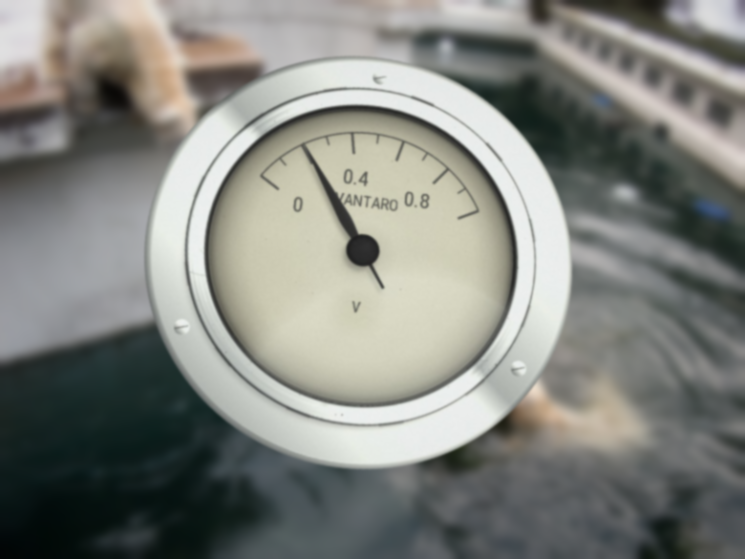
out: 0.2 V
